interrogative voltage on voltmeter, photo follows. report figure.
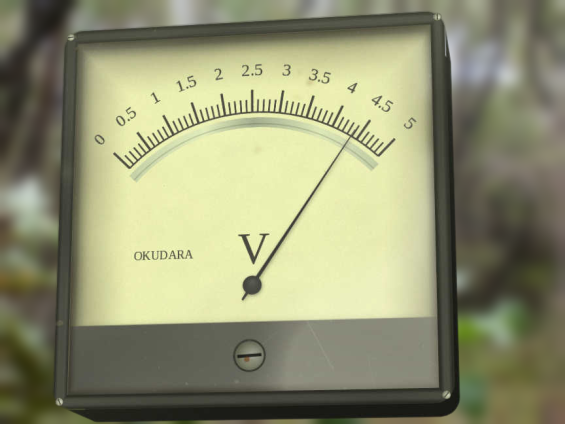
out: 4.4 V
